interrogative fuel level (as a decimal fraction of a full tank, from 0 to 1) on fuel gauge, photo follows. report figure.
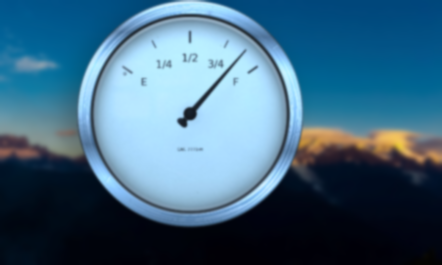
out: 0.875
